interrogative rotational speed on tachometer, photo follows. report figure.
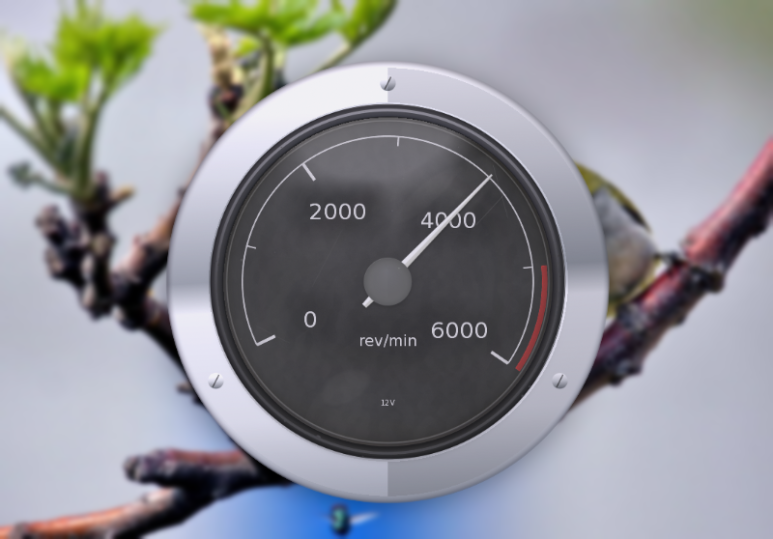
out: 4000 rpm
